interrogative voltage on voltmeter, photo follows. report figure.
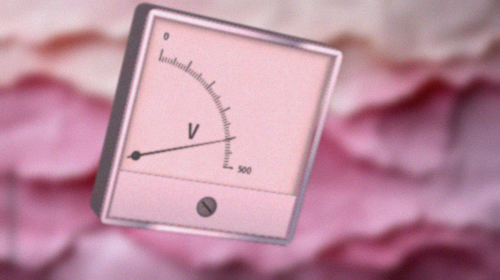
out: 400 V
